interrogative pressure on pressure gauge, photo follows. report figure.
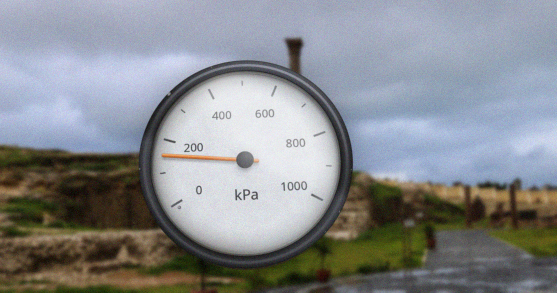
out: 150 kPa
